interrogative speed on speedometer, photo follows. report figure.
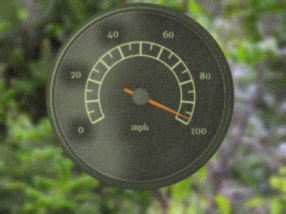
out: 97.5 mph
